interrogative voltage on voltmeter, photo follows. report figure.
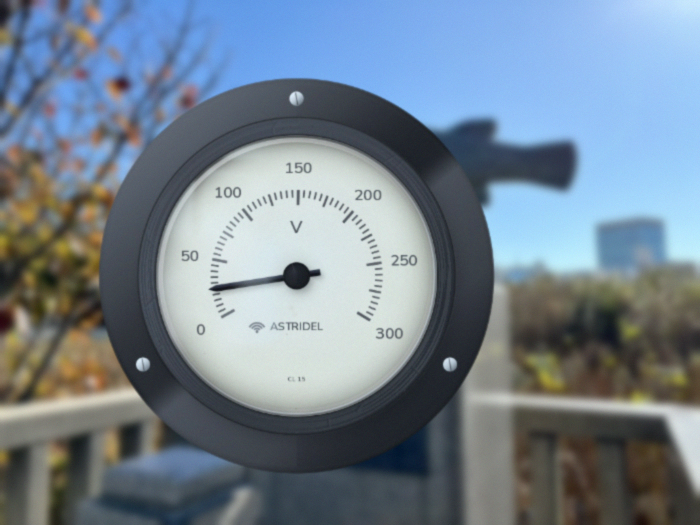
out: 25 V
